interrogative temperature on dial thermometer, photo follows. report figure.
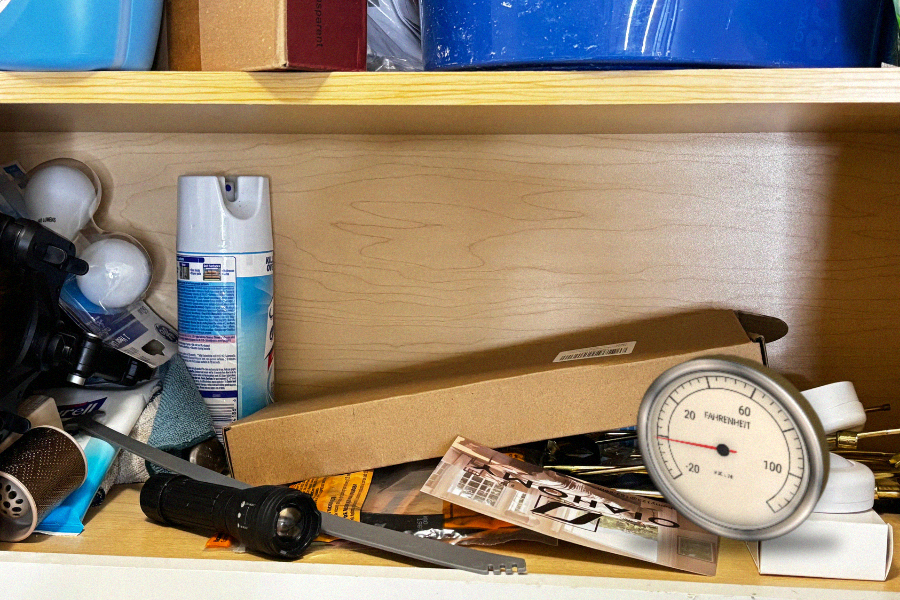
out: 0 °F
